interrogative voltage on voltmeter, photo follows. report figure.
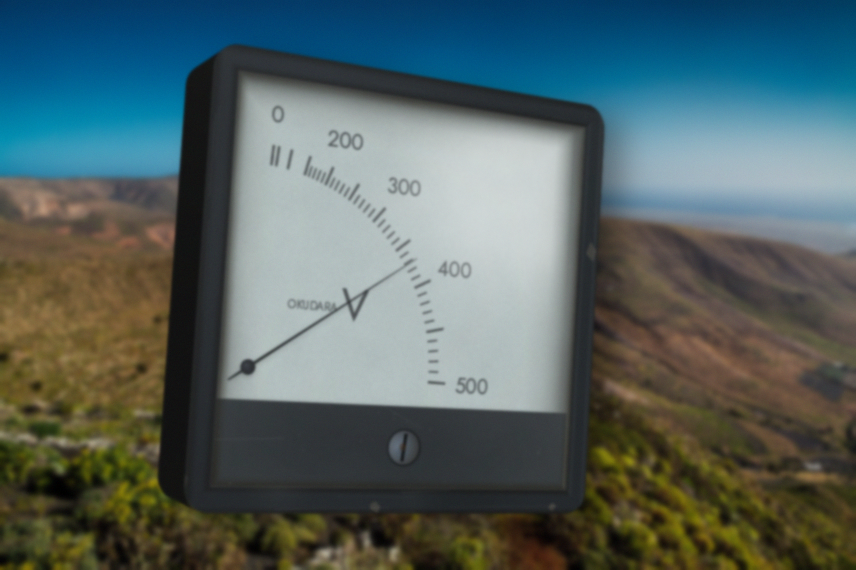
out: 370 V
